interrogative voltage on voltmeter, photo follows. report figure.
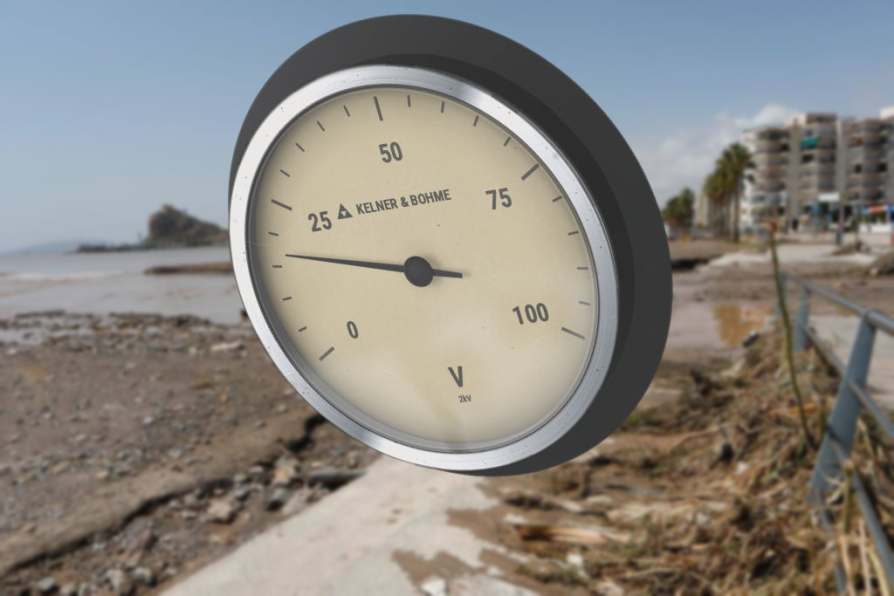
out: 17.5 V
